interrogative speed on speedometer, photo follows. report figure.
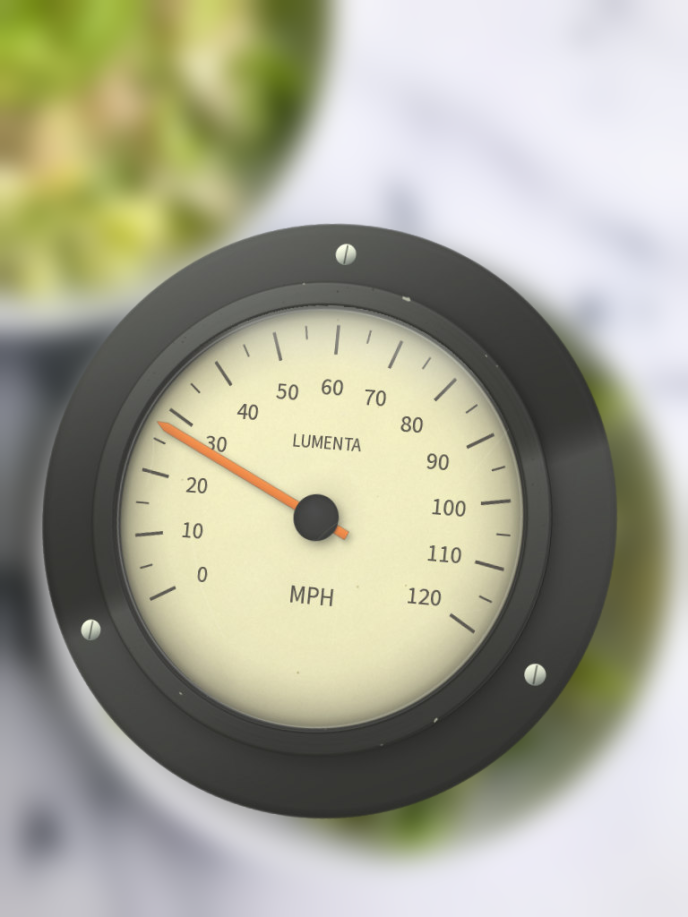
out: 27.5 mph
